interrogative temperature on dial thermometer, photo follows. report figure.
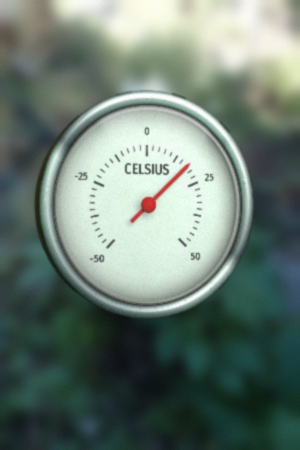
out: 17.5 °C
